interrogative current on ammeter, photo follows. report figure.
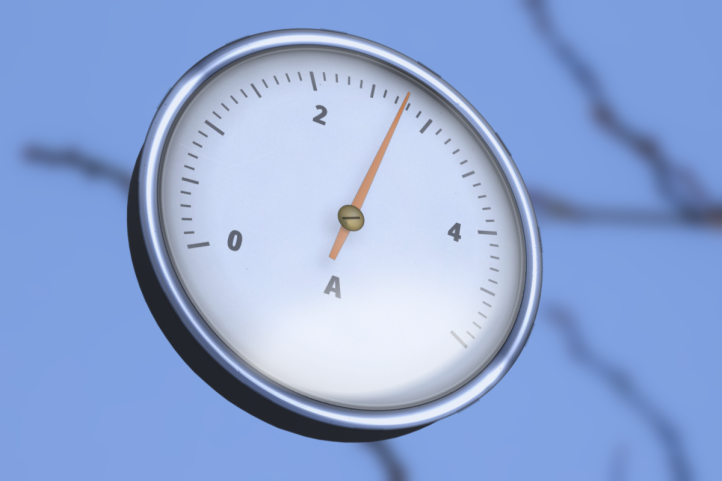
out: 2.75 A
